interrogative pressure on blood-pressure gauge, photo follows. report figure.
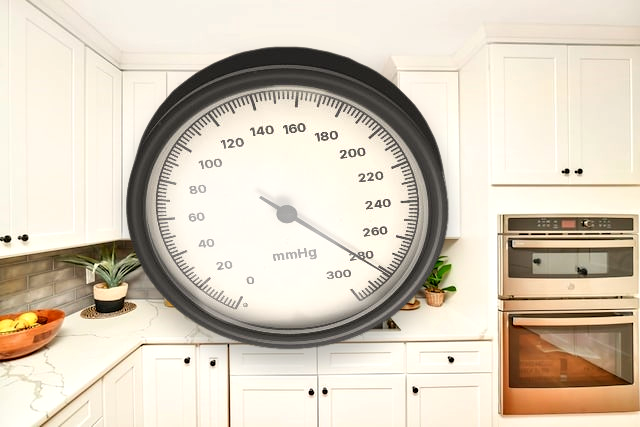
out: 280 mmHg
